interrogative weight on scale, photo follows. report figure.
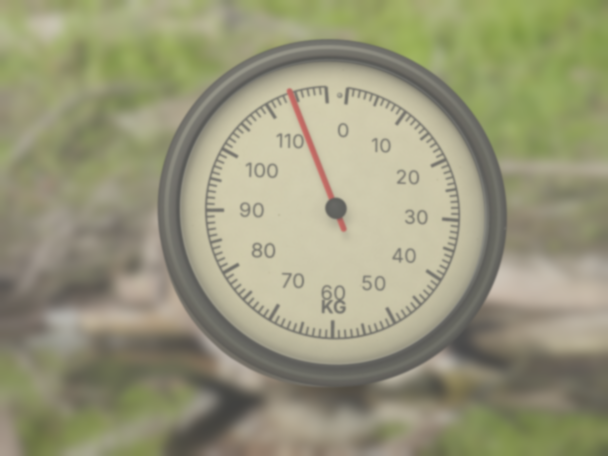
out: 114 kg
